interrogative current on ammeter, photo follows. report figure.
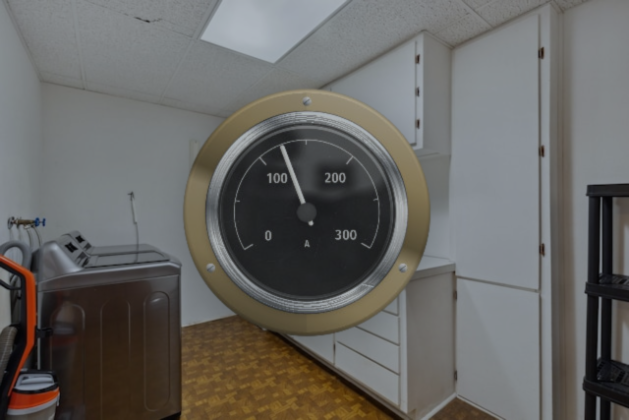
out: 125 A
